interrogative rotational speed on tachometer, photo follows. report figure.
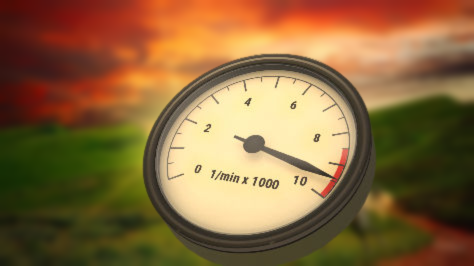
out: 9500 rpm
